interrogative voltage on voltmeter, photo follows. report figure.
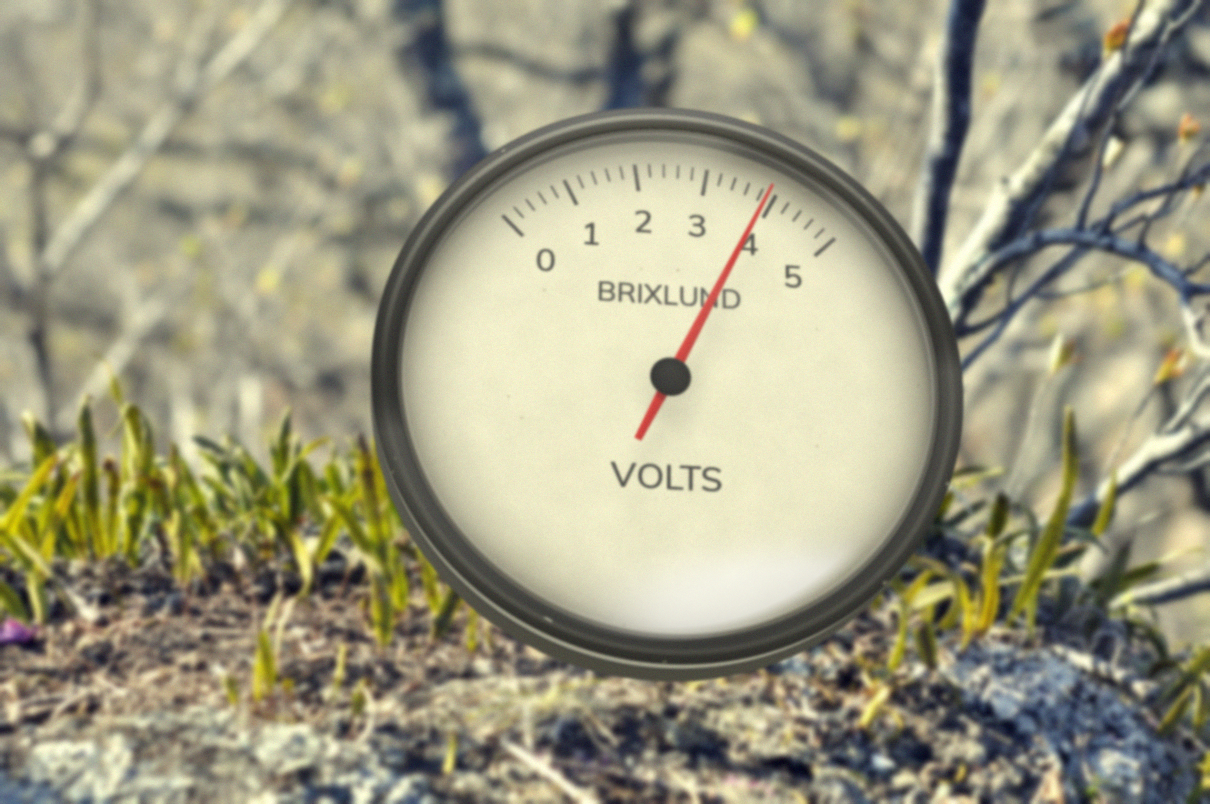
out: 3.9 V
